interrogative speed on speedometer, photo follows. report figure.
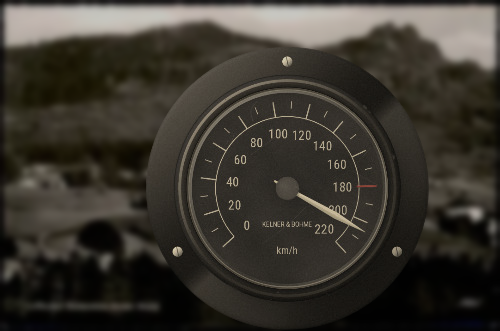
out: 205 km/h
